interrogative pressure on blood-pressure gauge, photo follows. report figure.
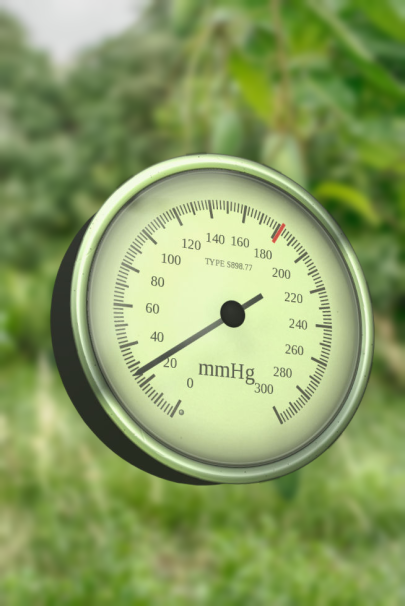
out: 26 mmHg
